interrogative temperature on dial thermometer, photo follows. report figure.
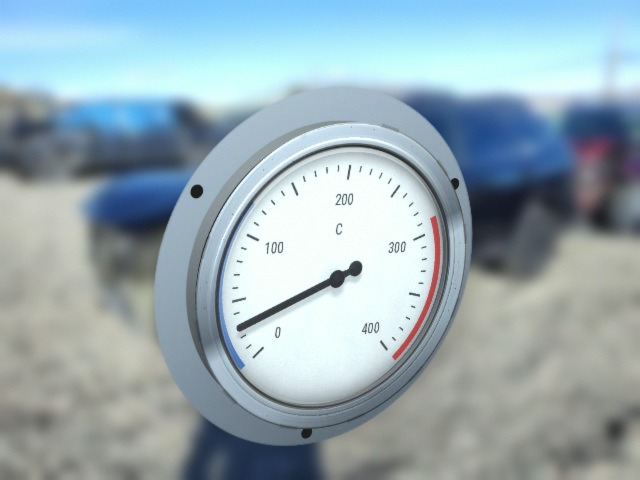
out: 30 °C
